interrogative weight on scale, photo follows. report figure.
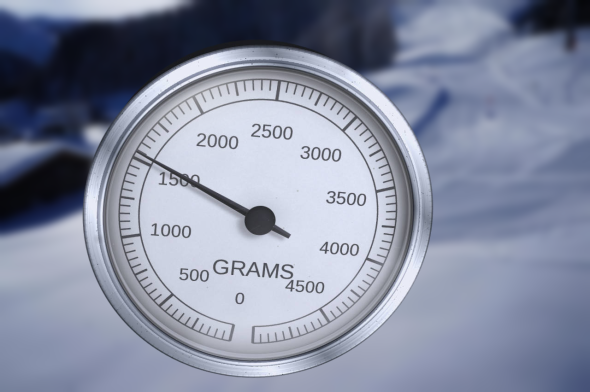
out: 1550 g
